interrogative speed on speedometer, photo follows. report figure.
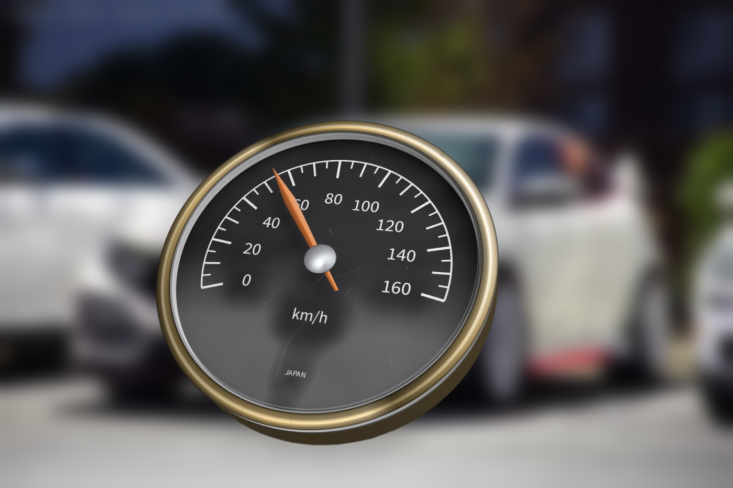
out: 55 km/h
